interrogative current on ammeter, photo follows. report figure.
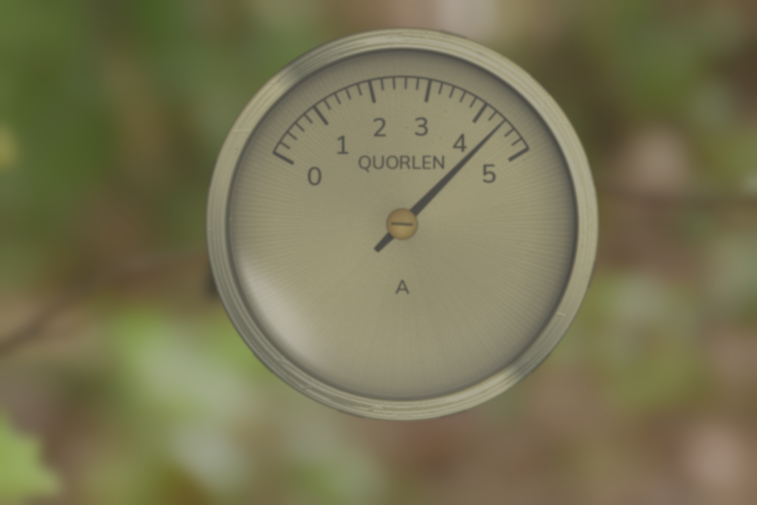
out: 4.4 A
